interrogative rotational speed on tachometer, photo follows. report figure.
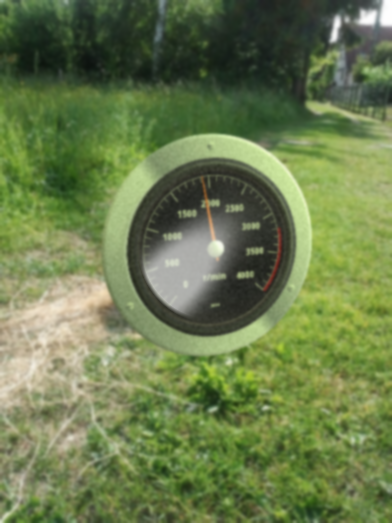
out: 1900 rpm
